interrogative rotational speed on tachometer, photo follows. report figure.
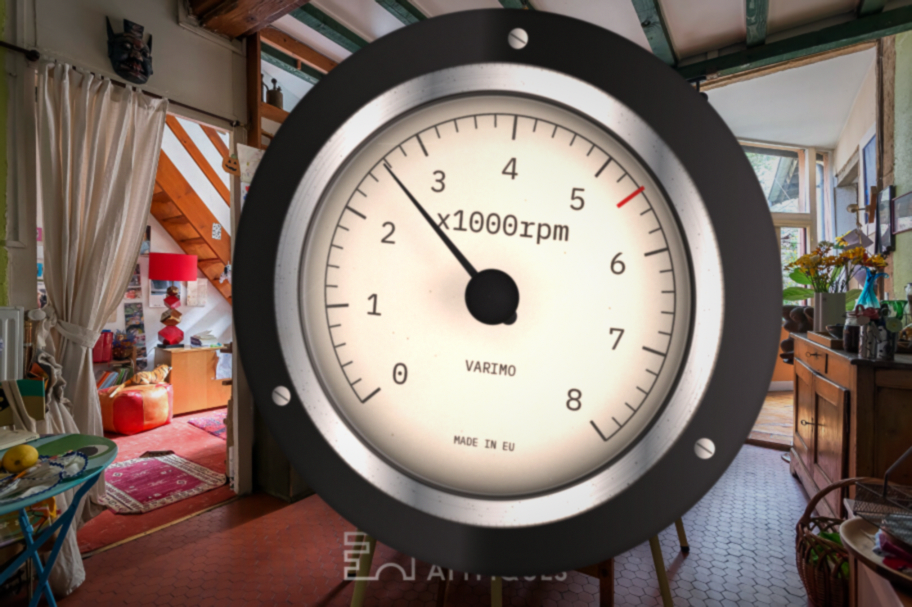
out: 2600 rpm
